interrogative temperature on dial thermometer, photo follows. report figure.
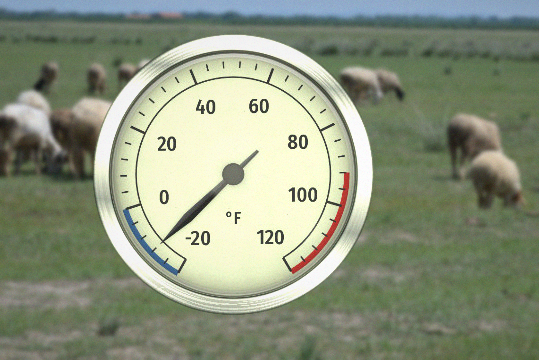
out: -12 °F
